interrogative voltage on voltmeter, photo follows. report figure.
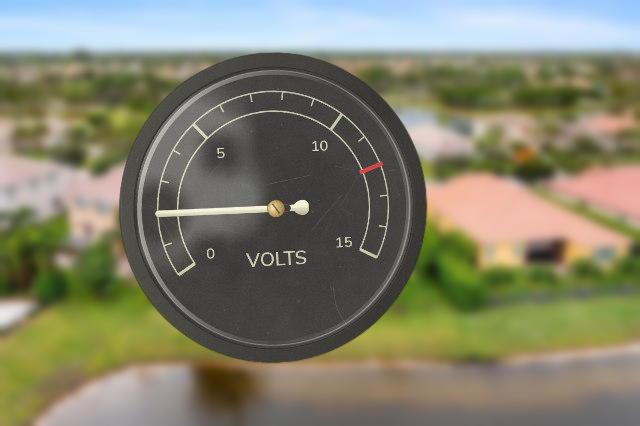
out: 2 V
